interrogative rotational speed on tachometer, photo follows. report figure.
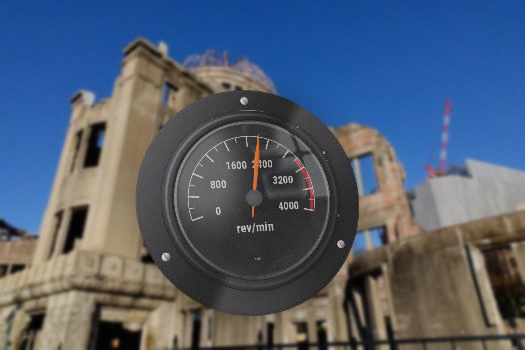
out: 2200 rpm
